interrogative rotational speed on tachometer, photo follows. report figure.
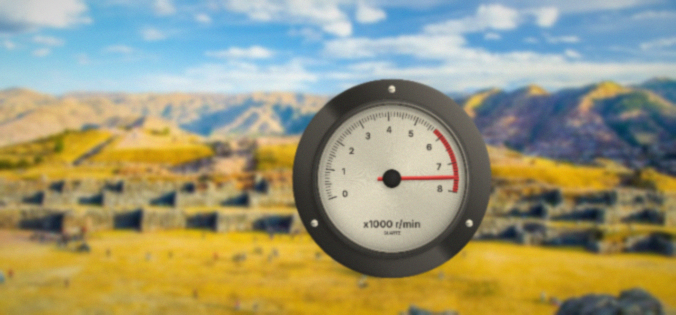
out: 7500 rpm
